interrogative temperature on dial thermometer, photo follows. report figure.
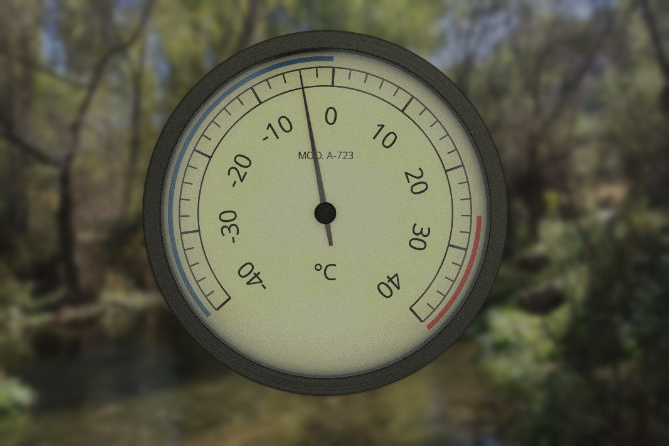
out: -4 °C
